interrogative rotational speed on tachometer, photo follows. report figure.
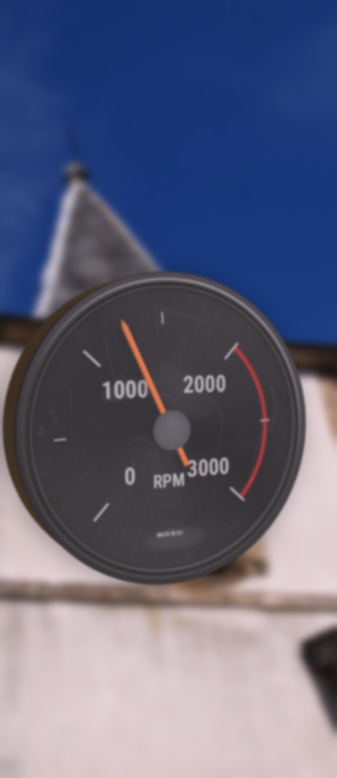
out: 1250 rpm
